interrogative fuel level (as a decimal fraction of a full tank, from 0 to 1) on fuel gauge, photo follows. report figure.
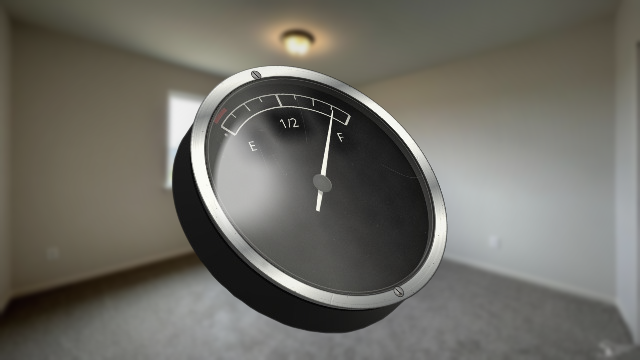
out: 0.875
